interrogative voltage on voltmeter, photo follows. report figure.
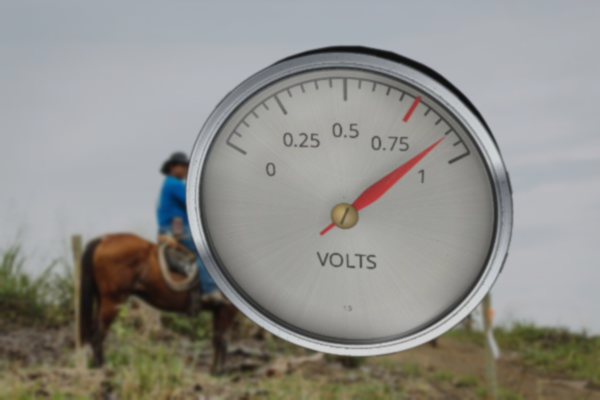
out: 0.9 V
